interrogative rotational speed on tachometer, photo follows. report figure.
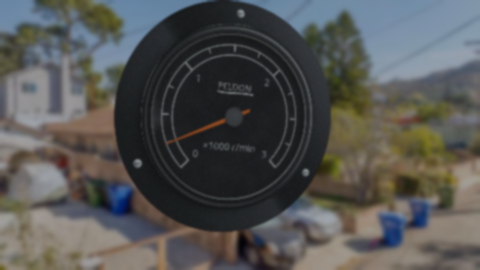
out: 250 rpm
